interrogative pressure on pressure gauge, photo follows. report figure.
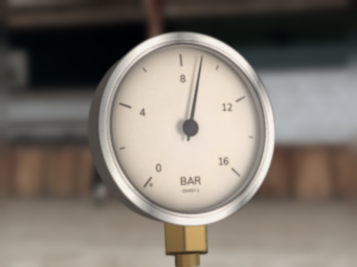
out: 9 bar
